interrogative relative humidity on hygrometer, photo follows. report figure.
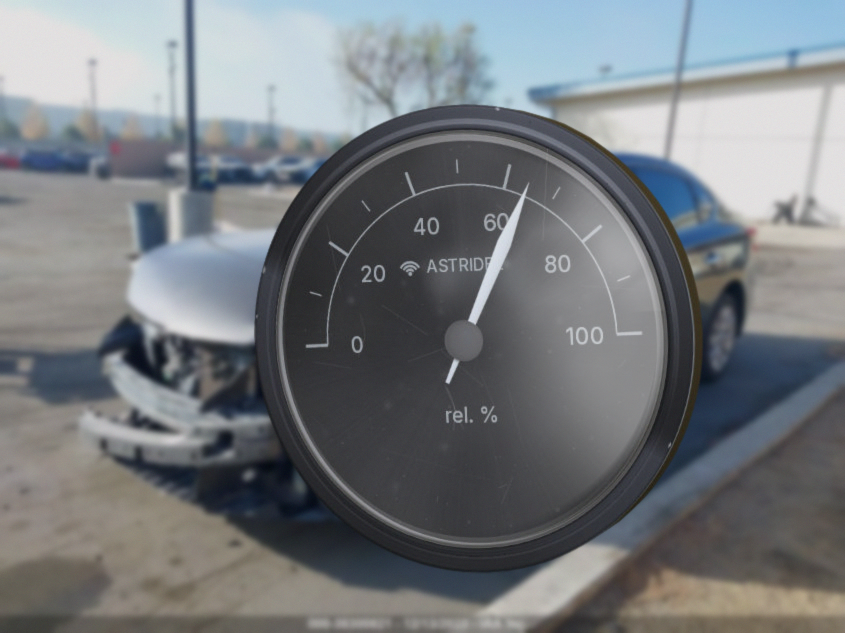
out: 65 %
